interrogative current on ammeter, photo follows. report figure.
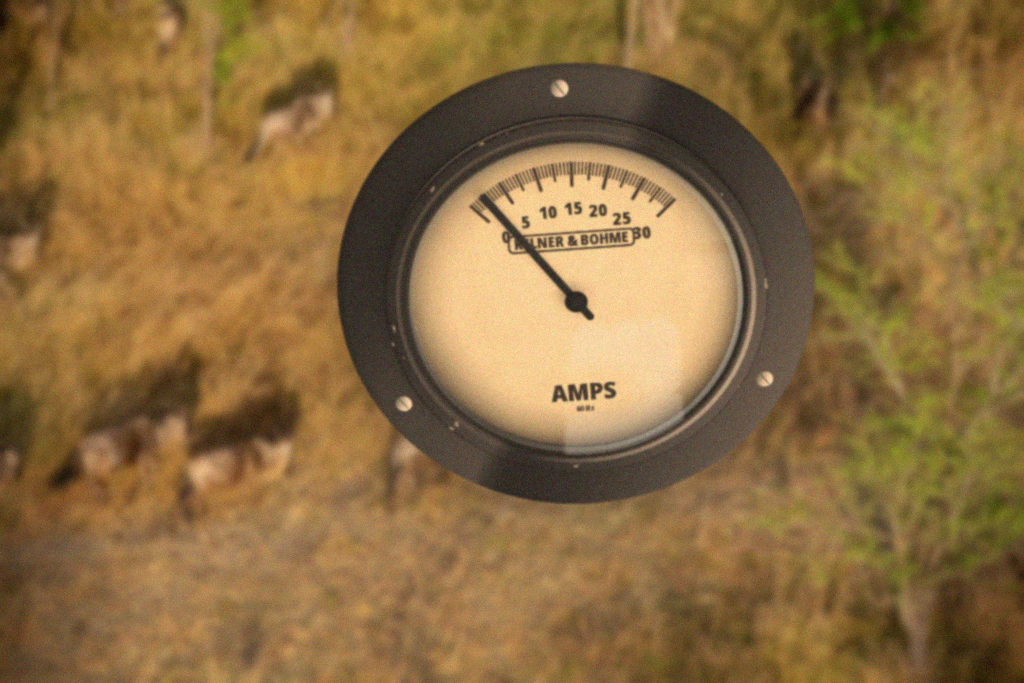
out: 2.5 A
